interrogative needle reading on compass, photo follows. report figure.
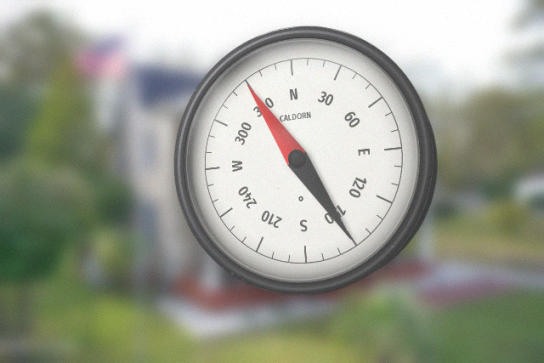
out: 330 °
